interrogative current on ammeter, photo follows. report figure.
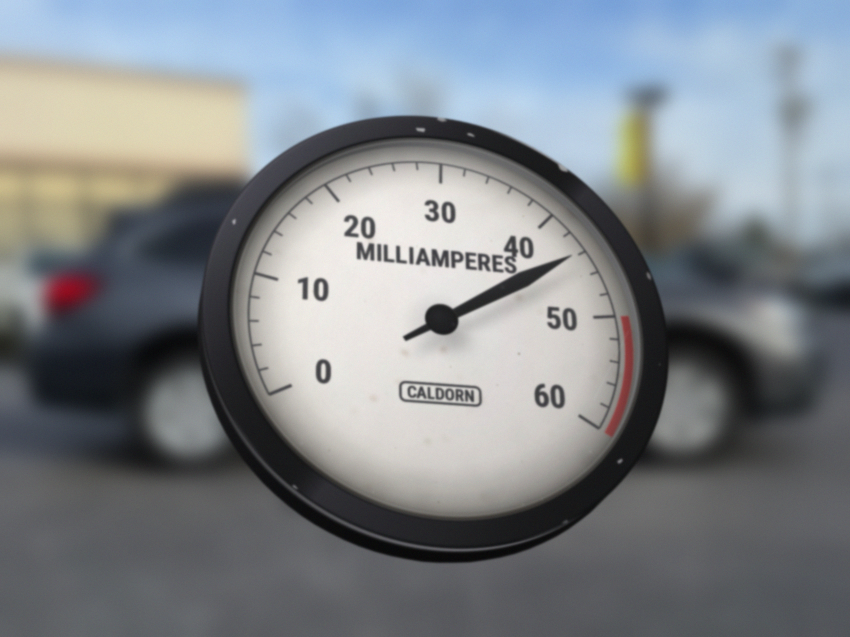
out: 44 mA
